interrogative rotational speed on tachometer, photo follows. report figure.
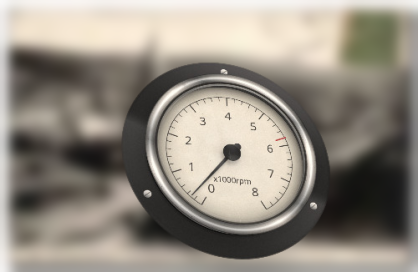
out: 300 rpm
